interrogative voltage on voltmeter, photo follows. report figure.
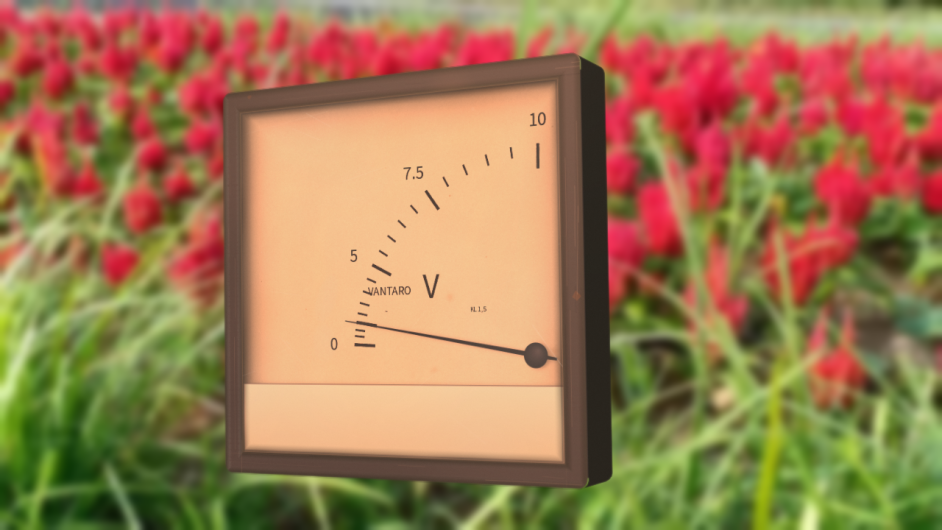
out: 2.5 V
